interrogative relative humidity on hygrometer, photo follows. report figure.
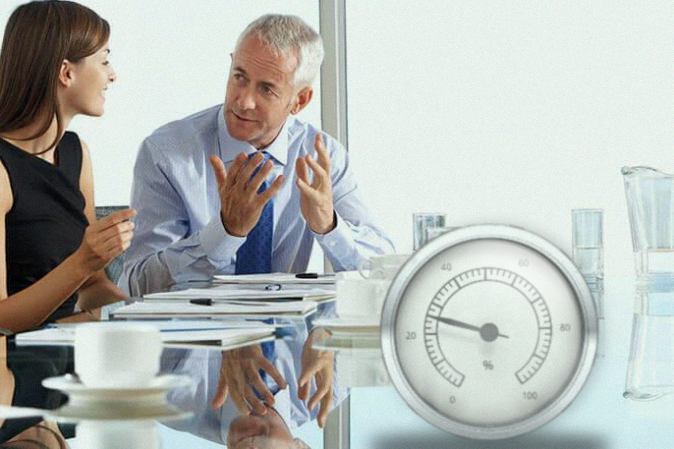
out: 26 %
